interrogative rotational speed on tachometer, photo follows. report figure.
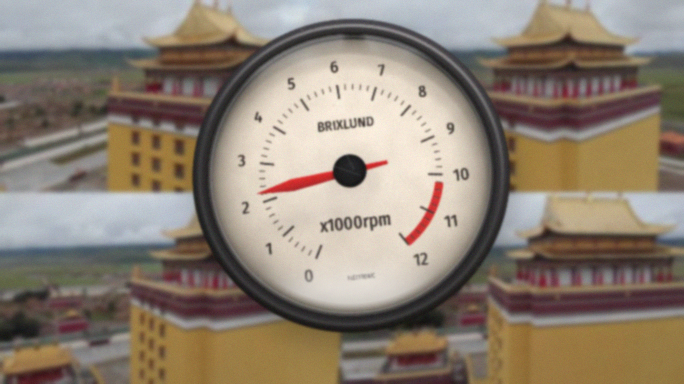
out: 2200 rpm
